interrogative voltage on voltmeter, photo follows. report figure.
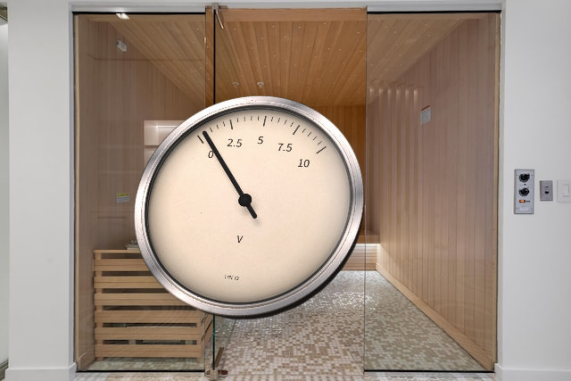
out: 0.5 V
